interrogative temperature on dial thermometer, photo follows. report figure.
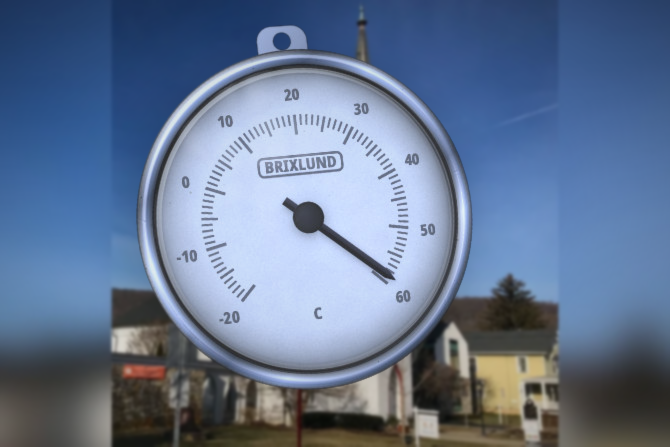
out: 59 °C
